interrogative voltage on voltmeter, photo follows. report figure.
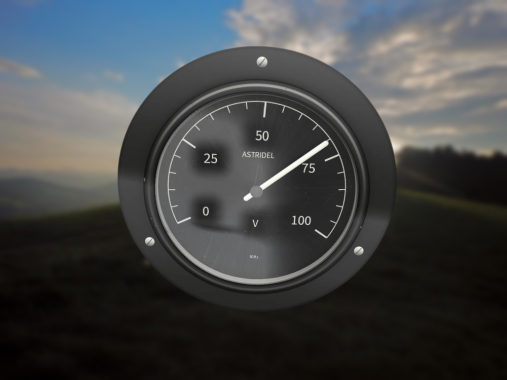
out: 70 V
